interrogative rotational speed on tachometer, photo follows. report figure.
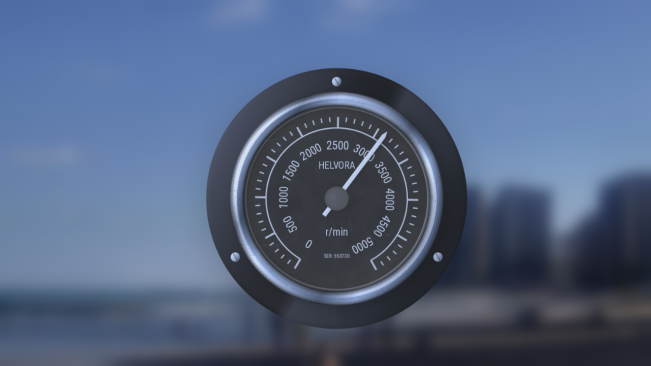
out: 3100 rpm
